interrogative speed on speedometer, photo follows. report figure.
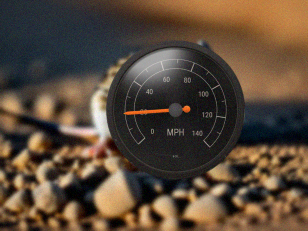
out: 20 mph
